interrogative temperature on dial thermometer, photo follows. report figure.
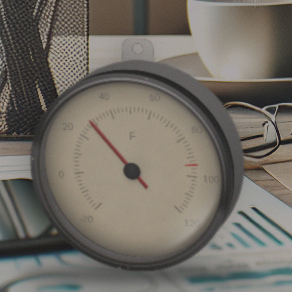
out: 30 °F
